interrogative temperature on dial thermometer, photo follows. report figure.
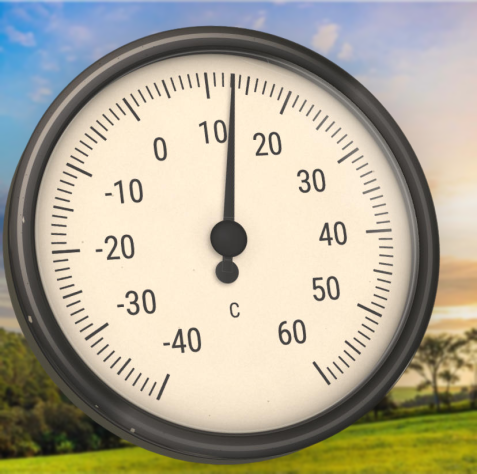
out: 13 °C
